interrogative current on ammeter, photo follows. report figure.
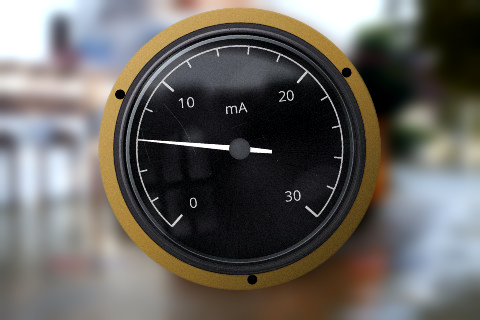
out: 6 mA
